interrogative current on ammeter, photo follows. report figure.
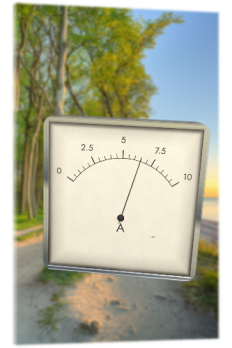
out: 6.5 A
